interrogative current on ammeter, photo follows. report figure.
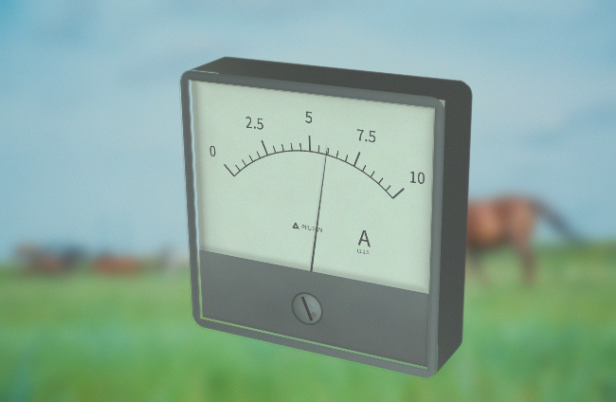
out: 6 A
